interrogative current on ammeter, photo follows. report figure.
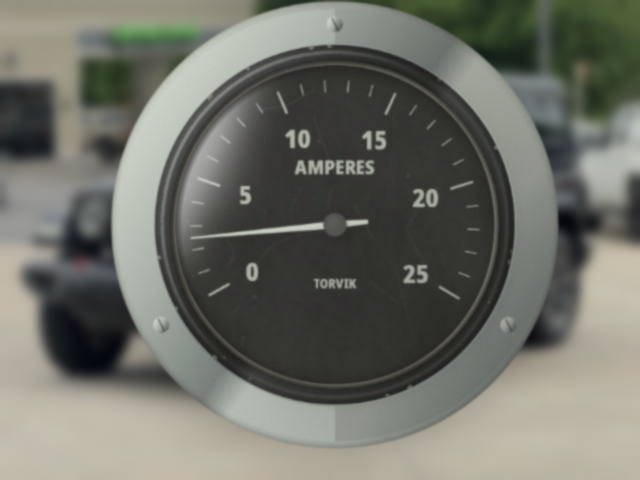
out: 2.5 A
